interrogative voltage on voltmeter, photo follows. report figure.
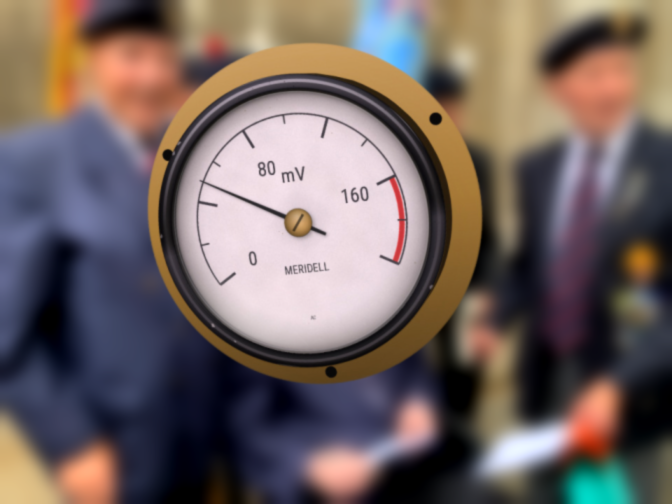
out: 50 mV
